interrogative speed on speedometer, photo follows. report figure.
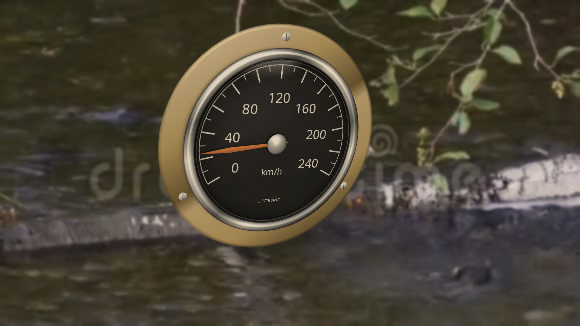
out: 25 km/h
